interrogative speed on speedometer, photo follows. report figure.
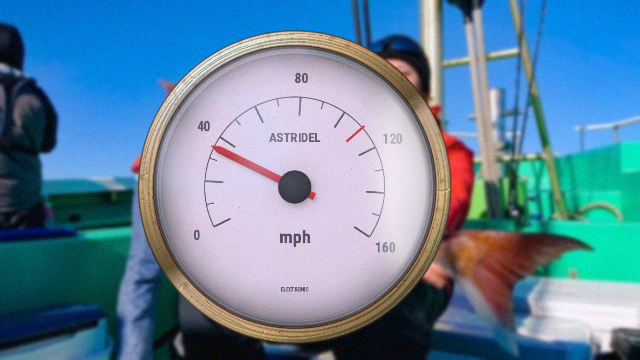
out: 35 mph
